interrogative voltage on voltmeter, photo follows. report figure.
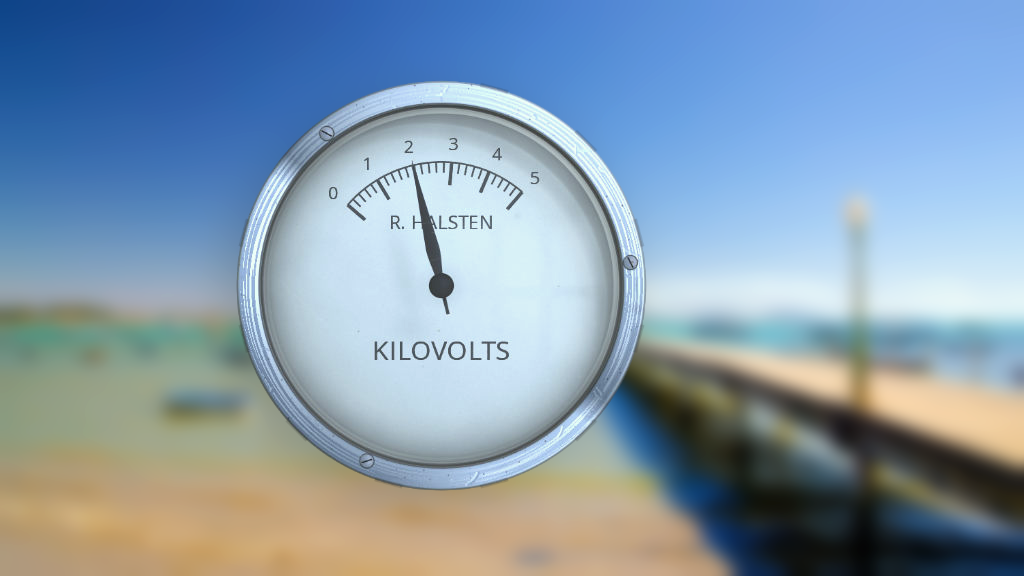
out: 2 kV
